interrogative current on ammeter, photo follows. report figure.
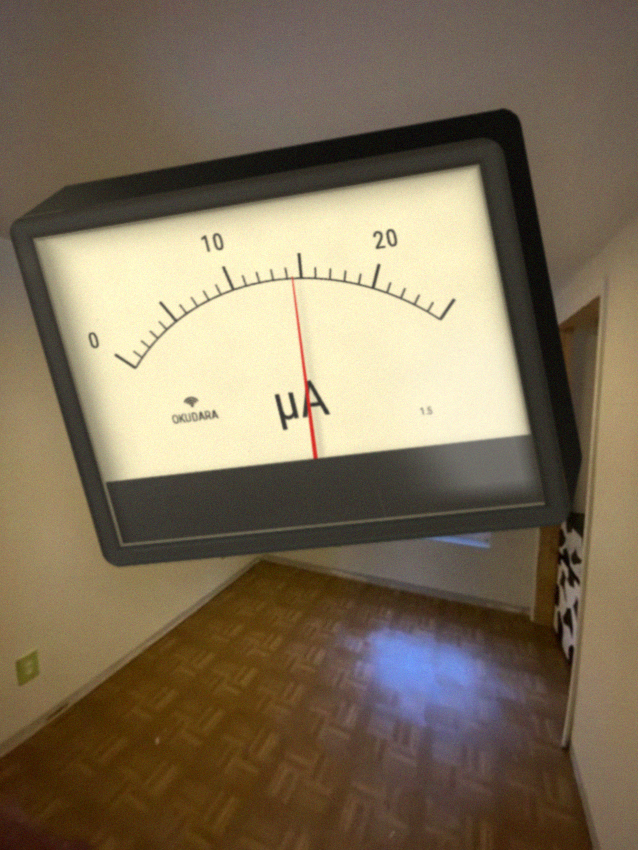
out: 14.5 µA
